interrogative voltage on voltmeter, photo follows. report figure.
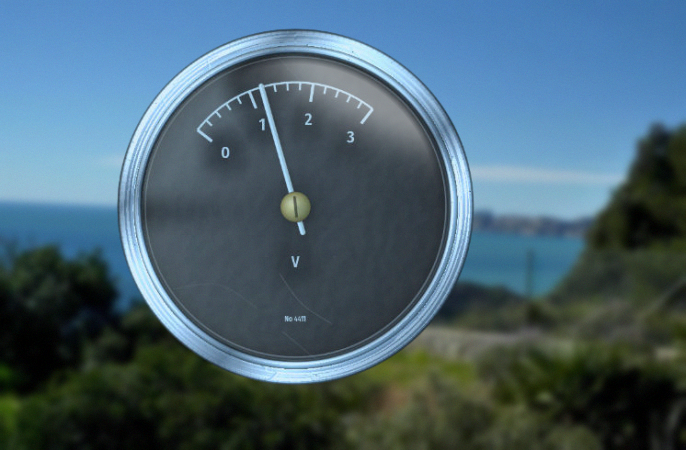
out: 1.2 V
